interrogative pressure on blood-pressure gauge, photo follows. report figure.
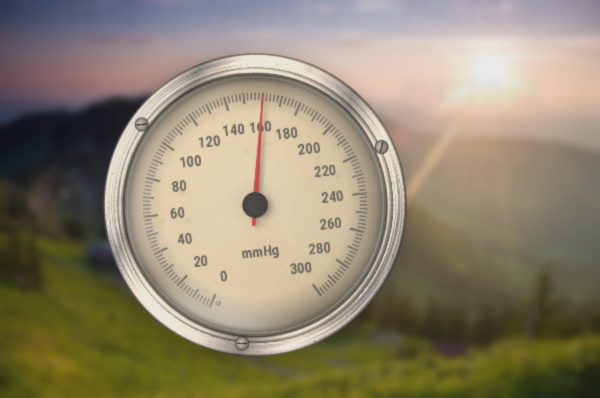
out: 160 mmHg
